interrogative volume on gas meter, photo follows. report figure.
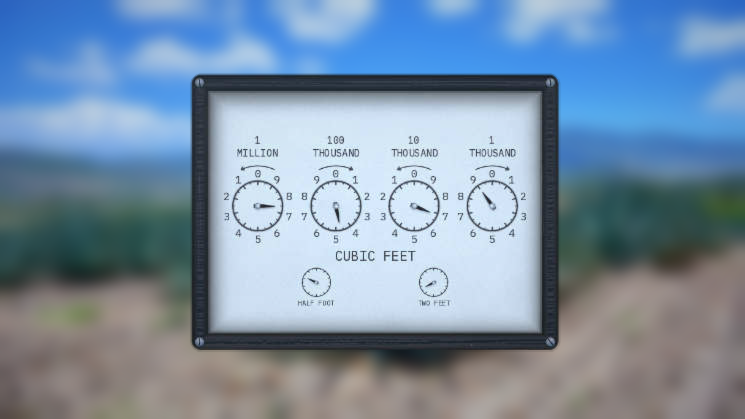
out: 746900 ft³
